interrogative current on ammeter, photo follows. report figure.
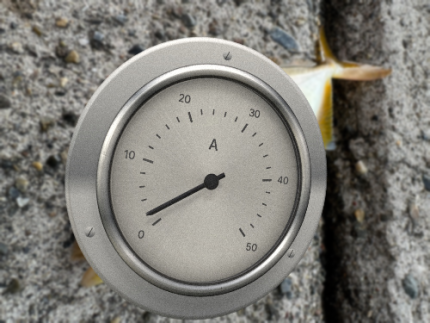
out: 2 A
